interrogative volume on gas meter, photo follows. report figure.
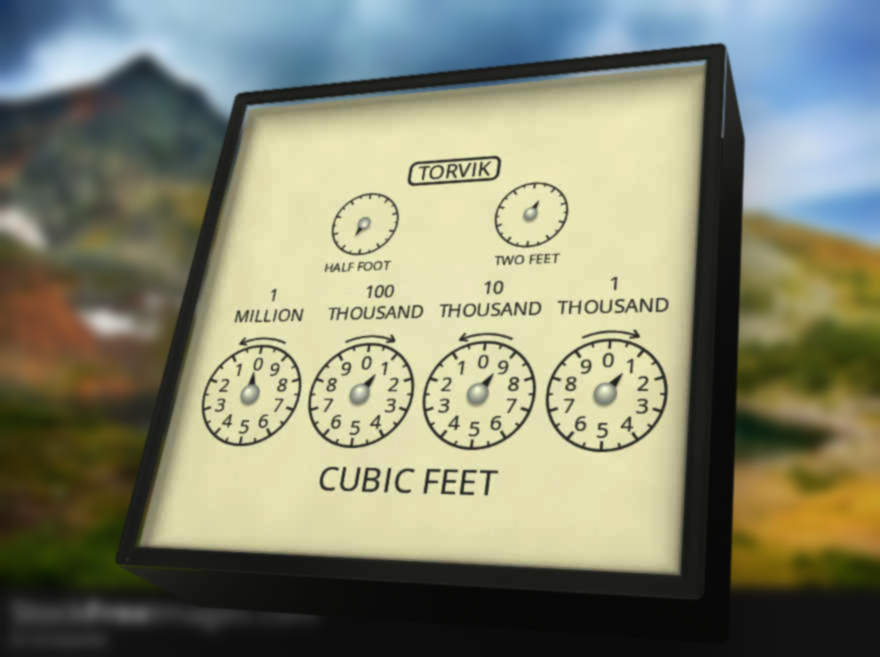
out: 9100 ft³
